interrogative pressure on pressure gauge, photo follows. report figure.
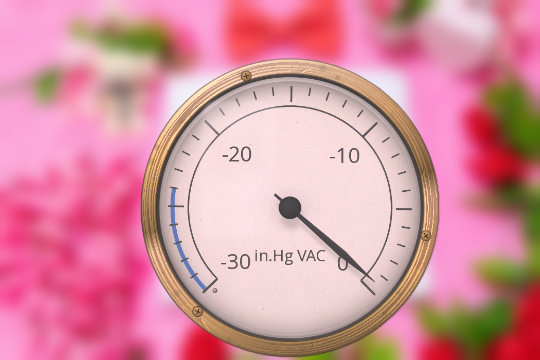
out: -0.5 inHg
